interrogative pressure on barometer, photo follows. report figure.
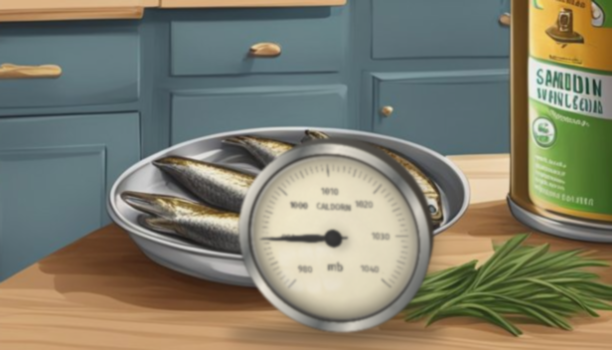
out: 990 mbar
